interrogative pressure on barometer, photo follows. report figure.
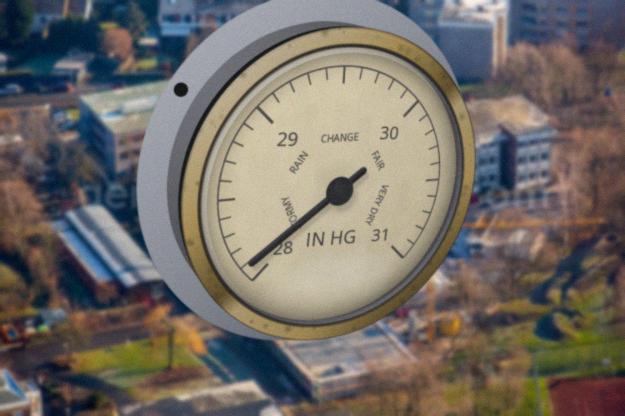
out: 28.1 inHg
